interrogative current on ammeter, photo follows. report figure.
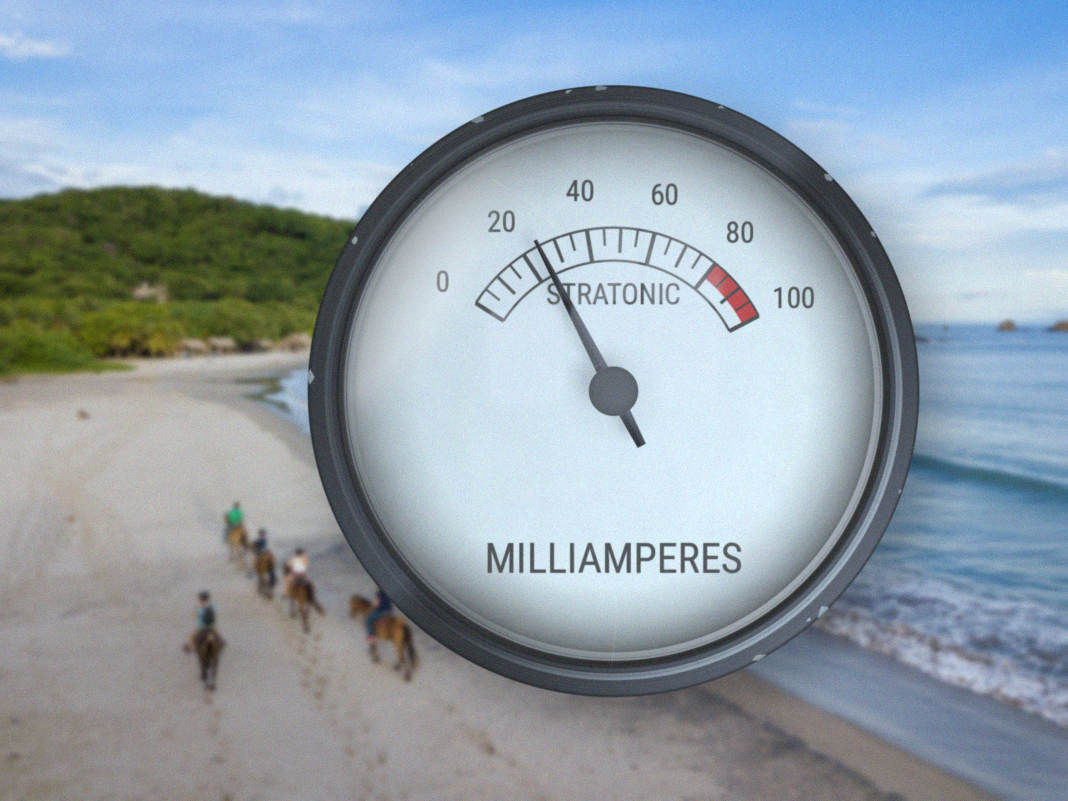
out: 25 mA
